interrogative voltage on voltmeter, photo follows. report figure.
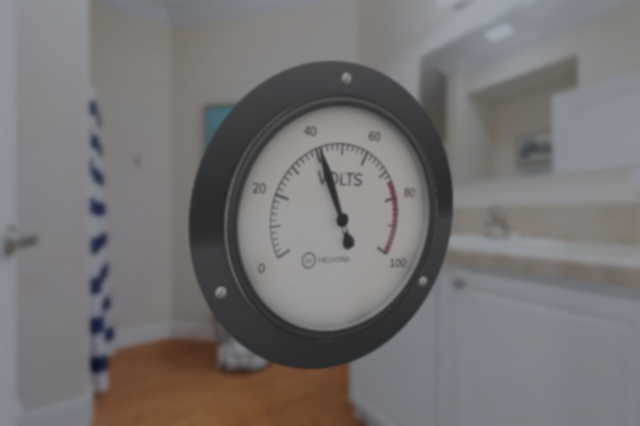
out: 40 V
